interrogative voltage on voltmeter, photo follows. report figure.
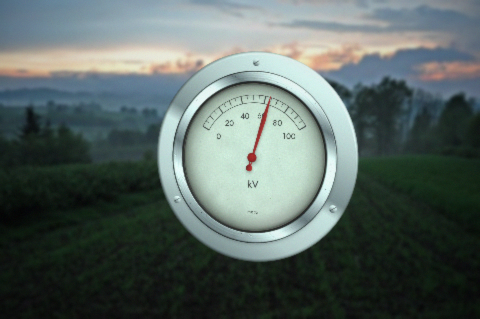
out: 65 kV
